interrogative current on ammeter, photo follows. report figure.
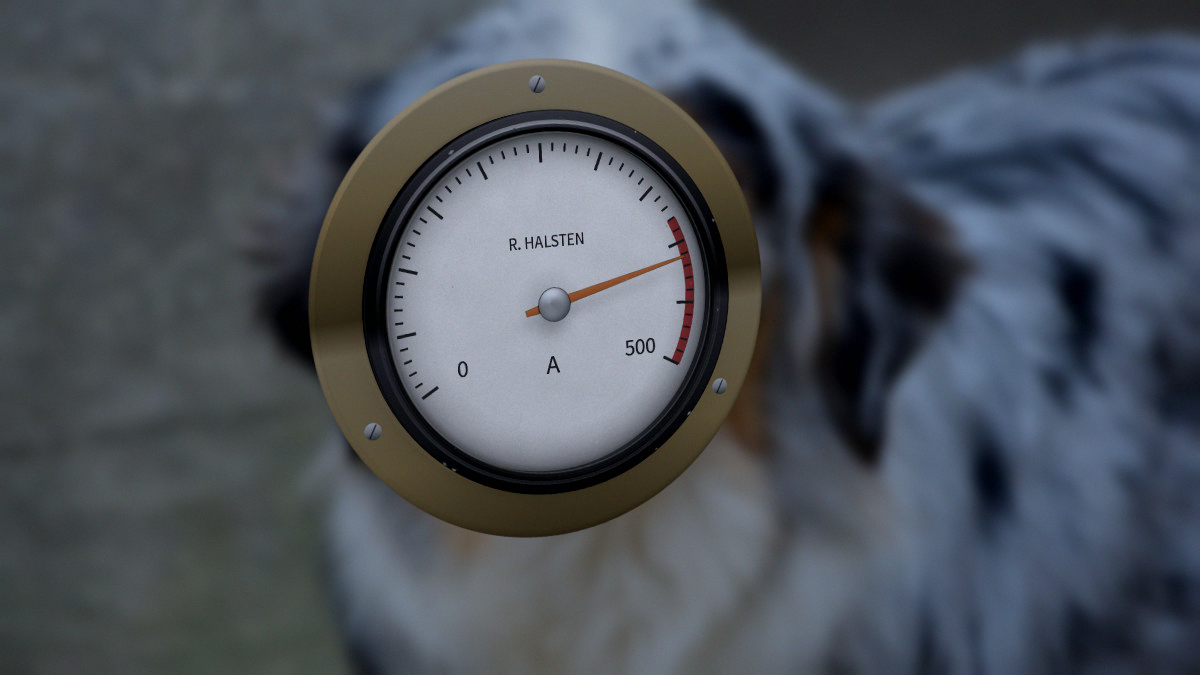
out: 410 A
